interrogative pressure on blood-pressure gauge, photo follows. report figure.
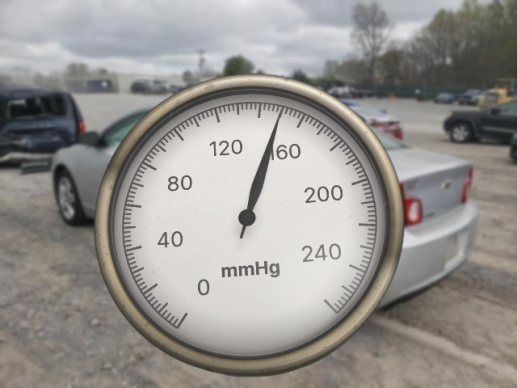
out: 150 mmHg
